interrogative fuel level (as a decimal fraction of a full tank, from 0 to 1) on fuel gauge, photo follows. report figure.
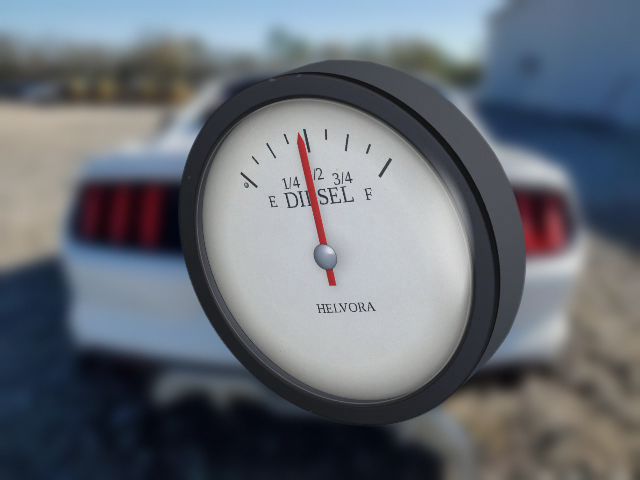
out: 0.5
